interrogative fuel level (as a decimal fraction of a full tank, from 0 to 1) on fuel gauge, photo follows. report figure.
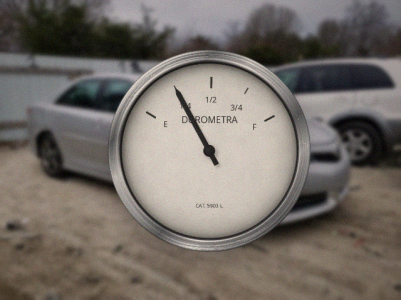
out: 0.25
